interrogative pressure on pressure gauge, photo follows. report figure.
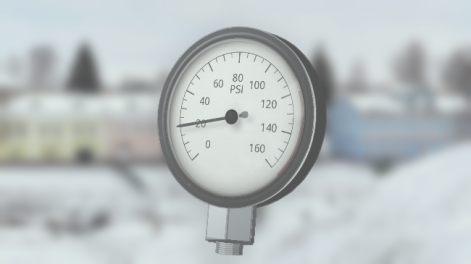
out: 20 psi
